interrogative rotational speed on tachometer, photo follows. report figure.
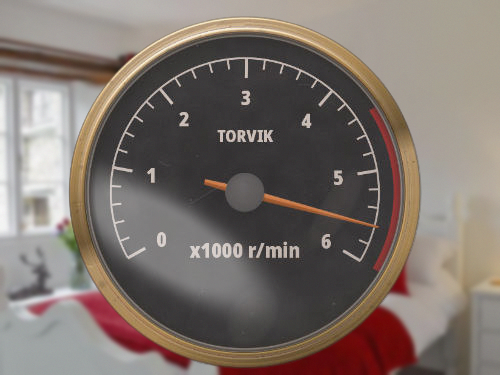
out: 5600 rpm
